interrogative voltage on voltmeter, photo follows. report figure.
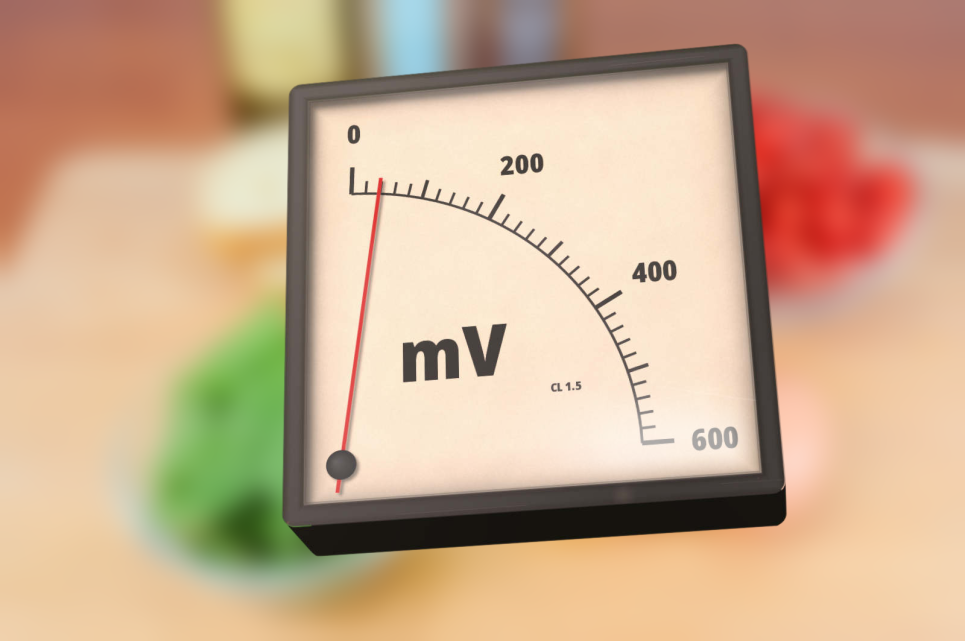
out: 40 mV
